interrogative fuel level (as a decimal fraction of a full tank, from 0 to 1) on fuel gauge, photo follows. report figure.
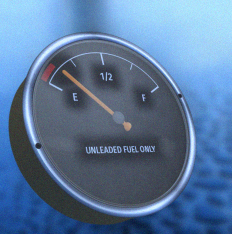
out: 0.125
